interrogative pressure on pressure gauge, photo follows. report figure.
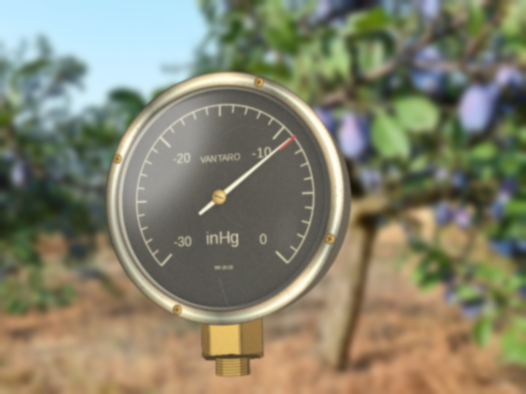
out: -9 inHg
